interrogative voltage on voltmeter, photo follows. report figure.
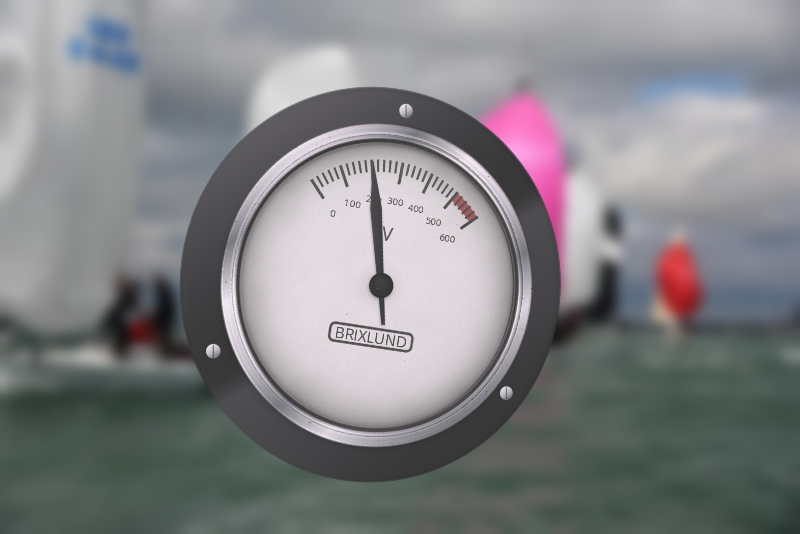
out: 200 V
